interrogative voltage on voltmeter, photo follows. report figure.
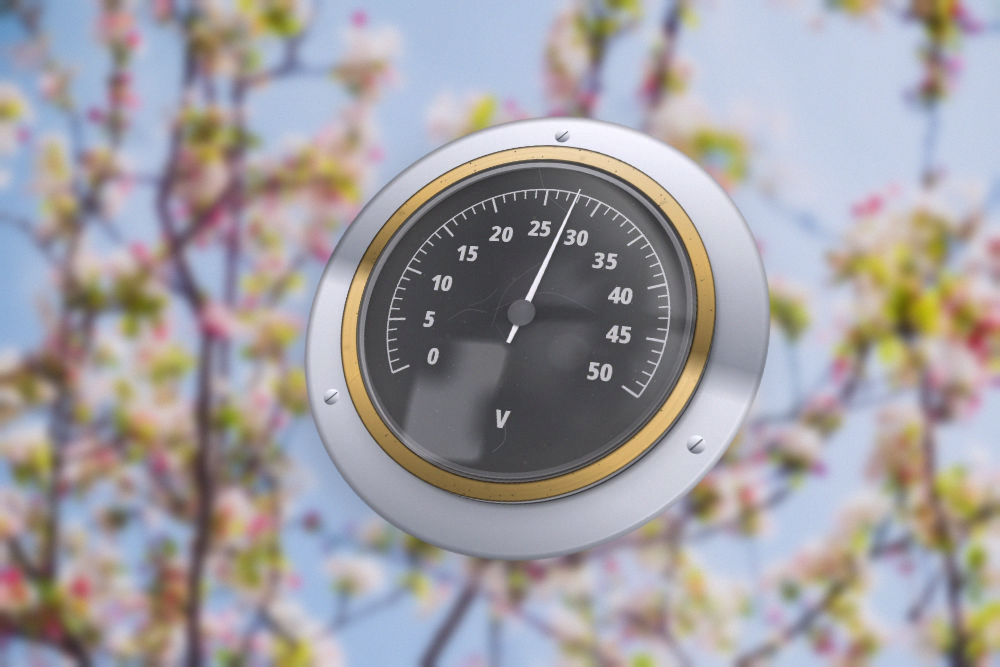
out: 28 V
